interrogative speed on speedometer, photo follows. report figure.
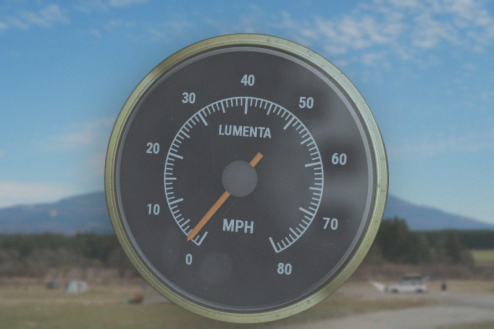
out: 2 mph
